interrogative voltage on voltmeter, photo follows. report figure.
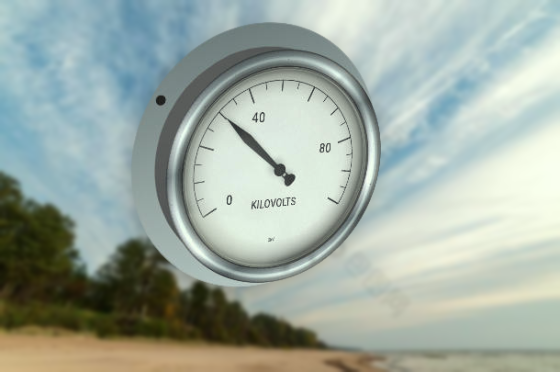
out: 30 kV
